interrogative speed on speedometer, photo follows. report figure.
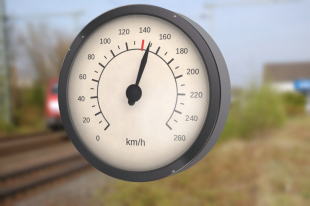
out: 150 km/h
